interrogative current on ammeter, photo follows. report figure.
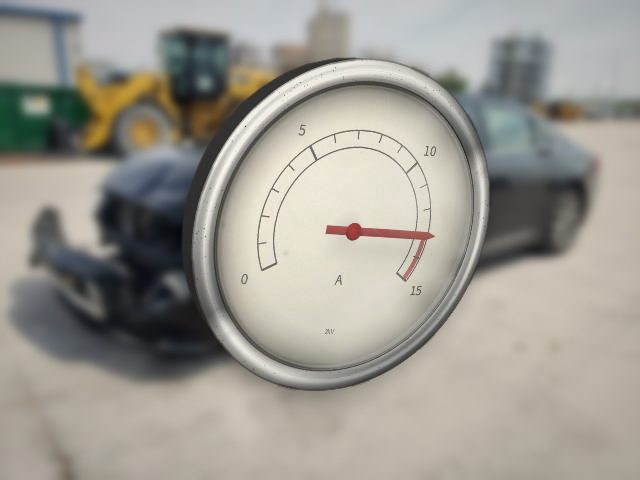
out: 13 A
